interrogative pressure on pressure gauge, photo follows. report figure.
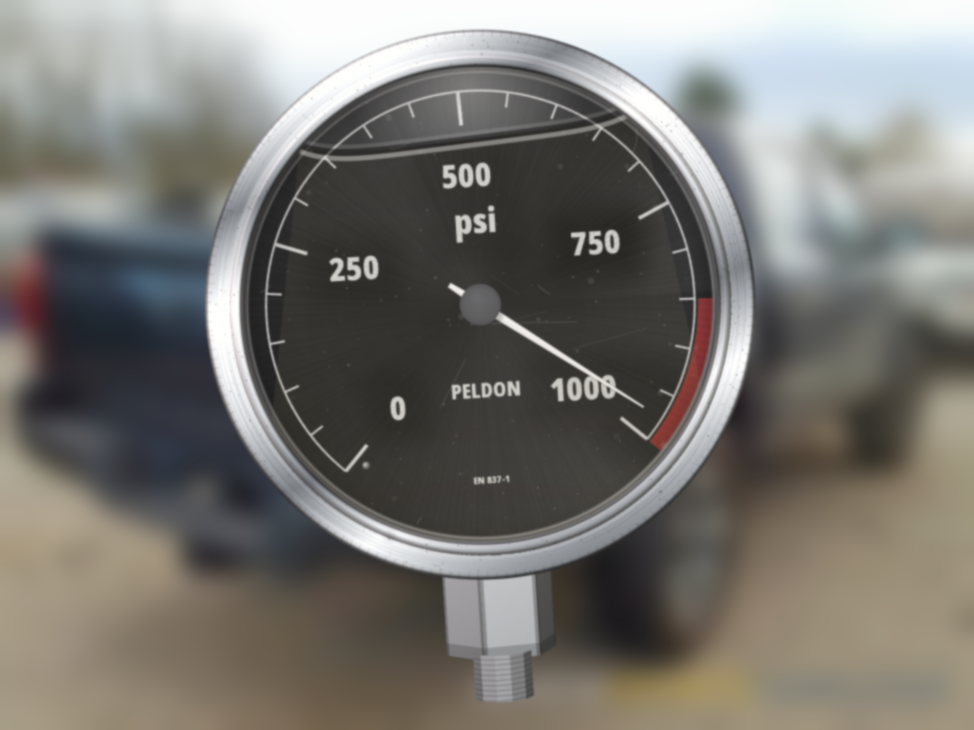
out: 975 psi
